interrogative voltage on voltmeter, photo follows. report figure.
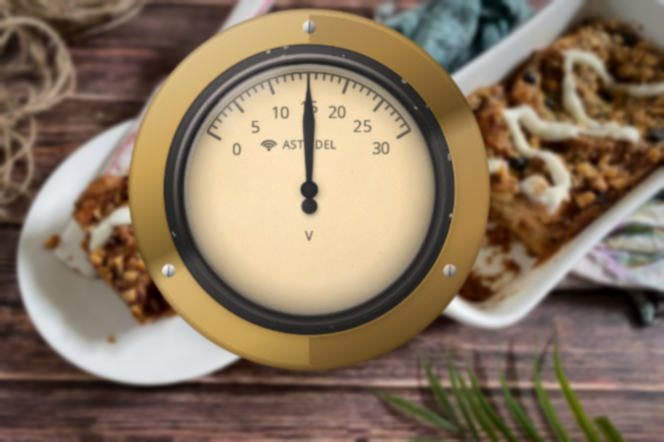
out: 15 V
